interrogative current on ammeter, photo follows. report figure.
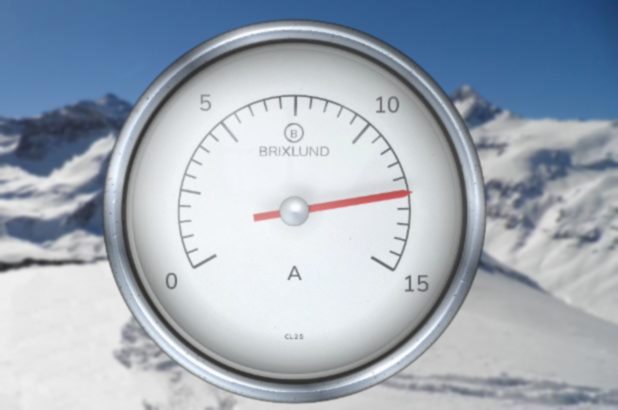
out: 12.5 A
